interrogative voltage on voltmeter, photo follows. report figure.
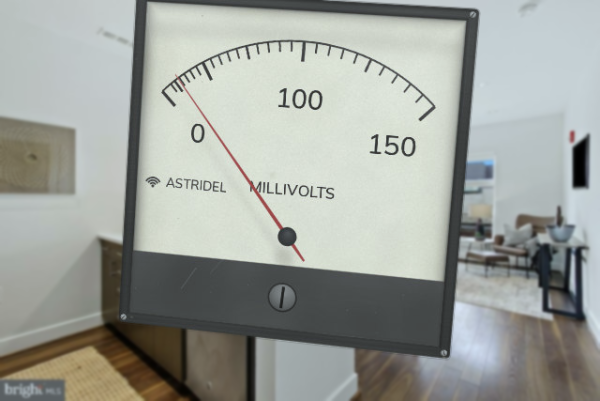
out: 30 mV
